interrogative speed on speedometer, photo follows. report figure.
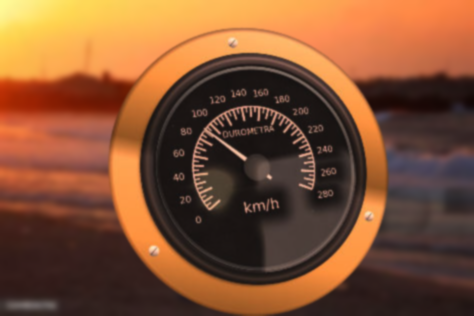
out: 90 km/h
